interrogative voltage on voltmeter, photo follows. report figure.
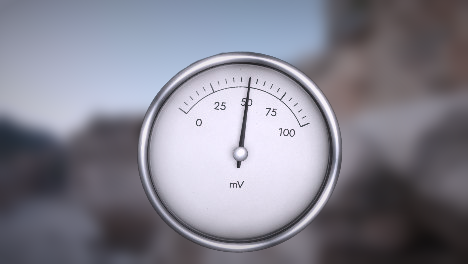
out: 50 mV
